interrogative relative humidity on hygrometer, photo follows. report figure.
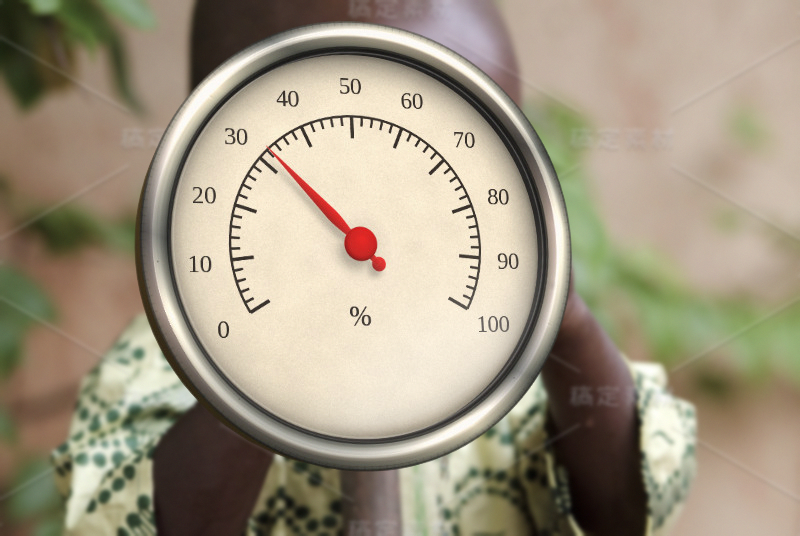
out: 32 %
